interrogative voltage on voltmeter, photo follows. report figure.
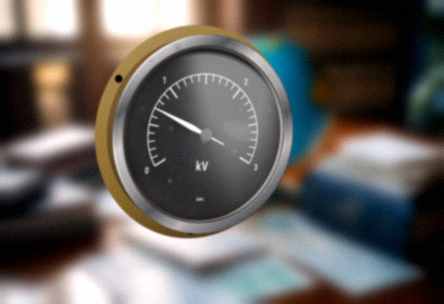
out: 0.7 kV
